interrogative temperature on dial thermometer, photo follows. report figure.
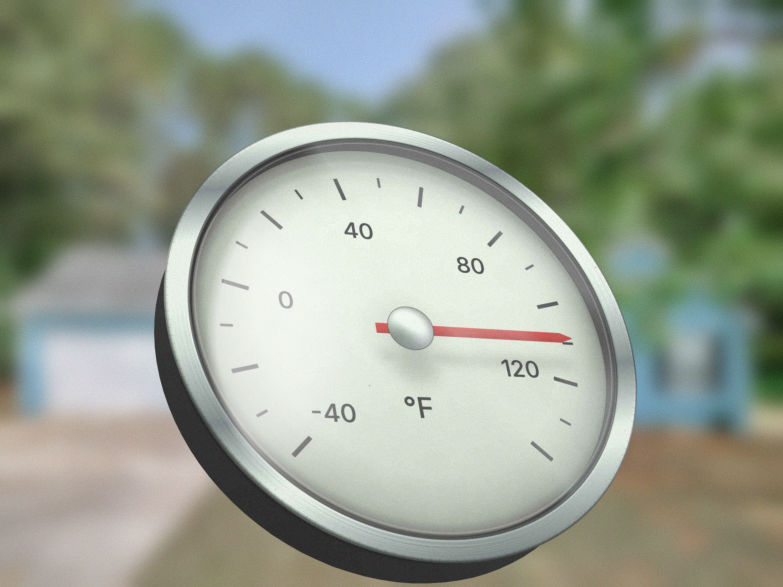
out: 110 °F
